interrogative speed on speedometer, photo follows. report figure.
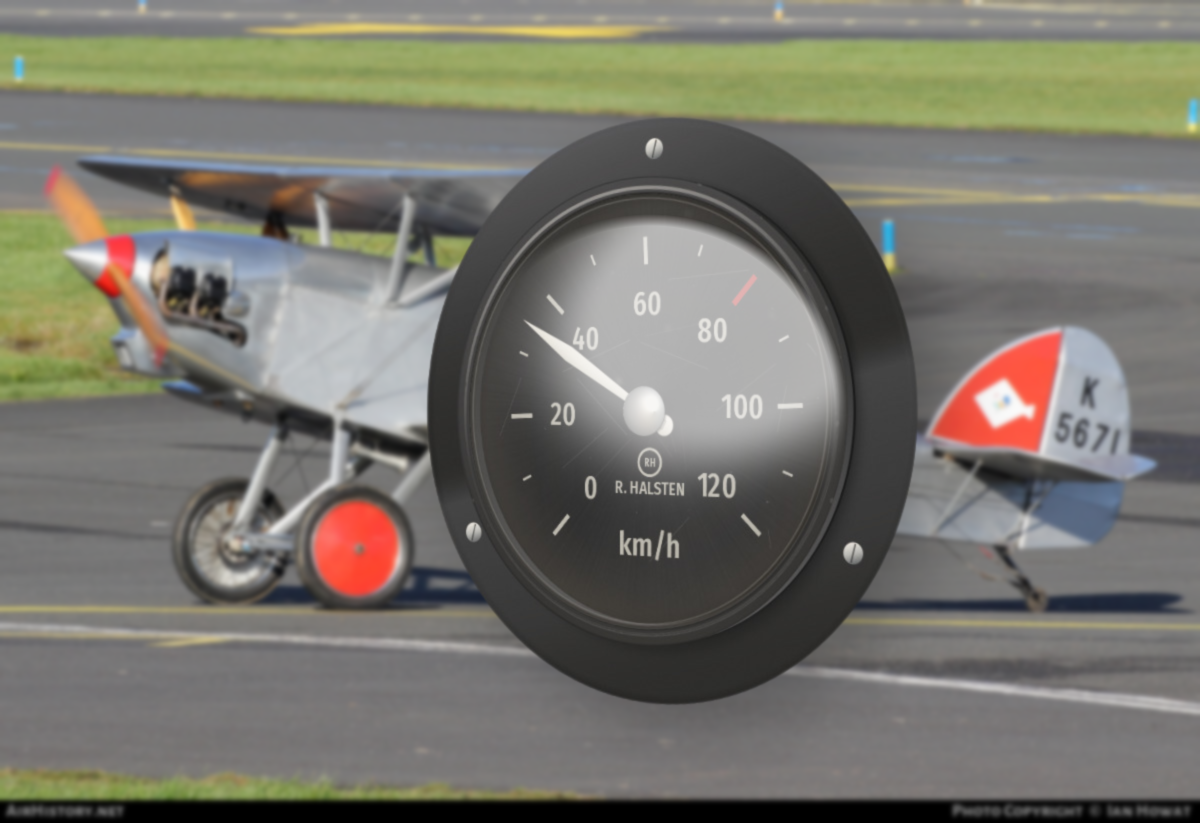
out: 35 km/h
